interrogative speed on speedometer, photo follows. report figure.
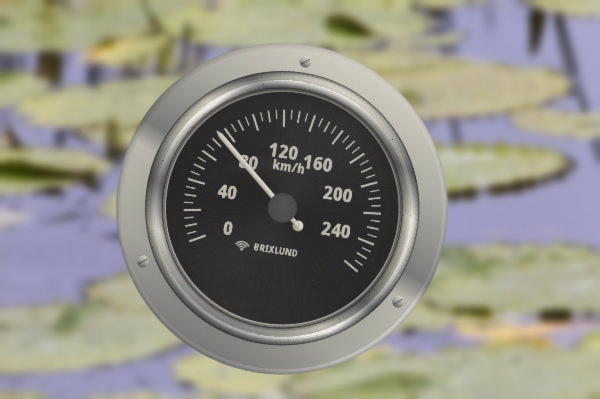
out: 75 km/h
